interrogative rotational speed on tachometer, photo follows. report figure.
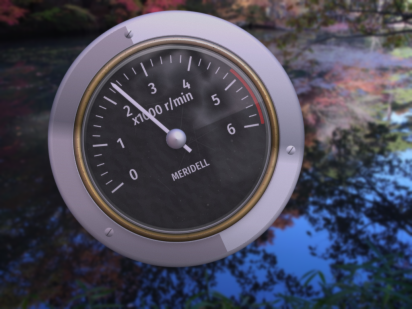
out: 2300 rpm
